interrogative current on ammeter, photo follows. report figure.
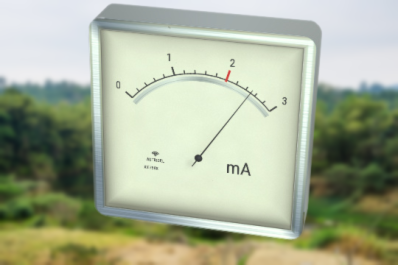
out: 2.5 mA
